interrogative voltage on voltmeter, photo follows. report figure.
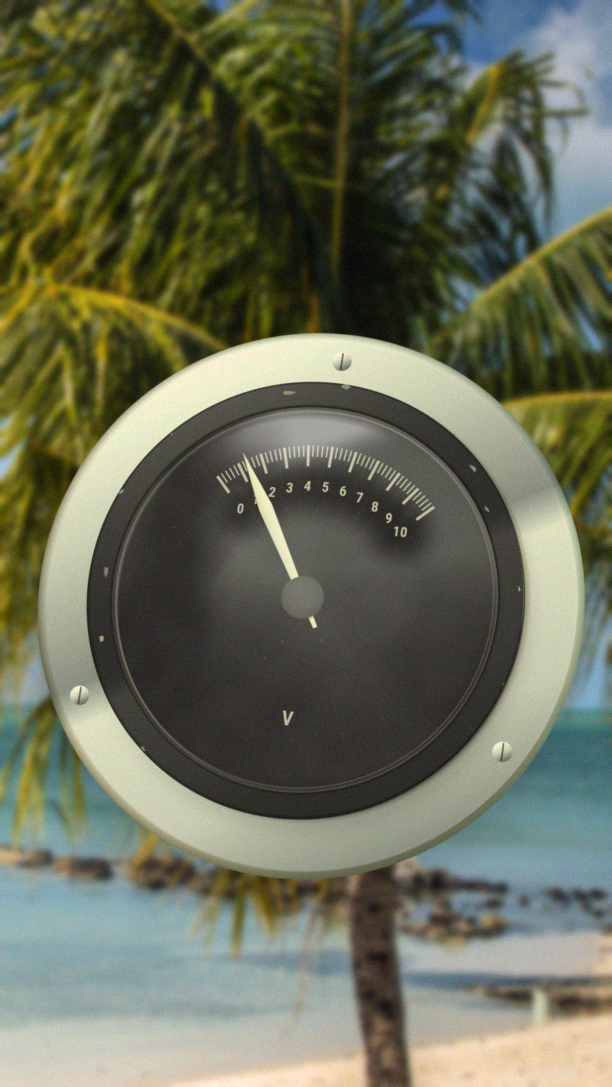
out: 1.4 V
